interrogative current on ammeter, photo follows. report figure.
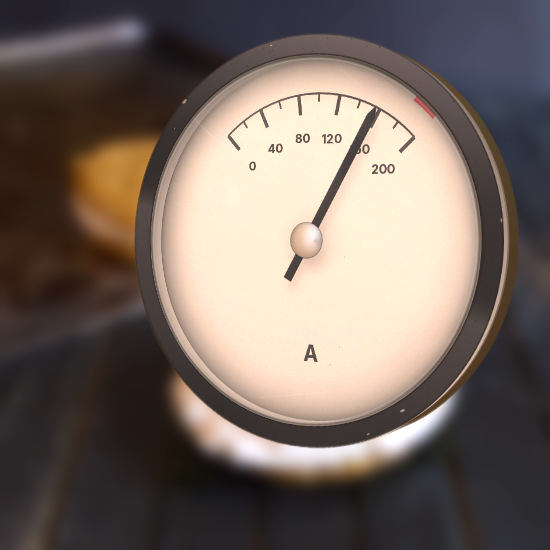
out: 160 A
